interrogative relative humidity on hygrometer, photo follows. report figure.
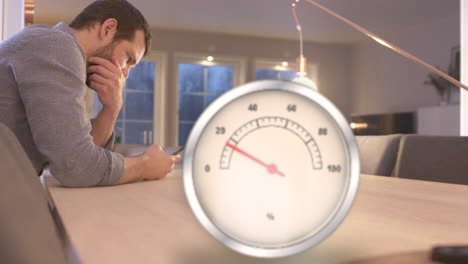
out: 16 %
